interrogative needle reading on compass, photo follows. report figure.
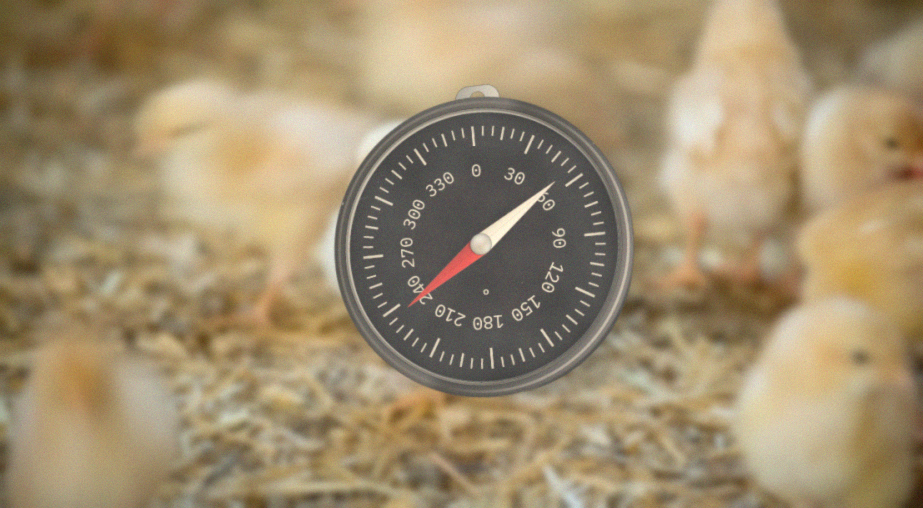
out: 235 °
